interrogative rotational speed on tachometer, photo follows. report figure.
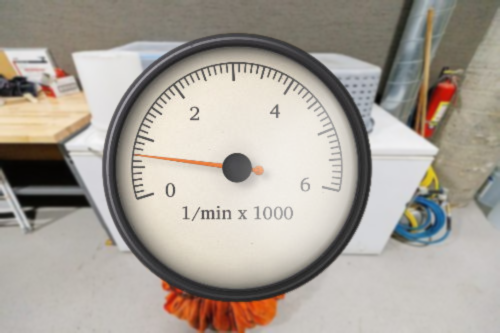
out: 700 rpm
